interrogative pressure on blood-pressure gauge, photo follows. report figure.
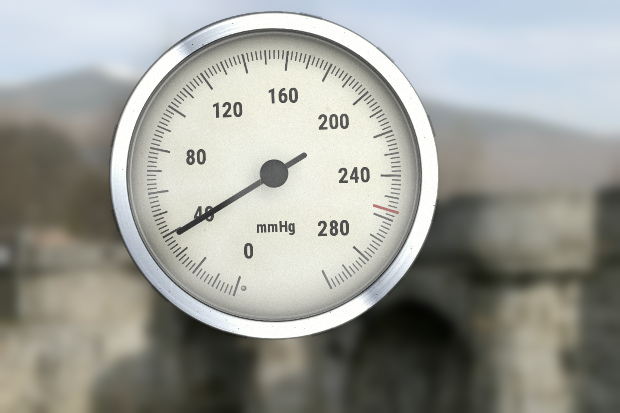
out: 38 mmHg
